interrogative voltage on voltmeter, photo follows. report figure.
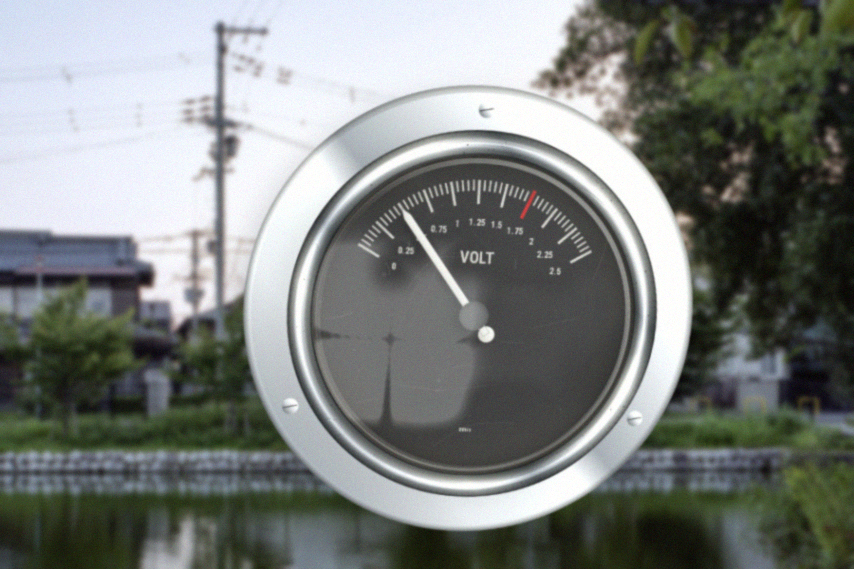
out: 0.5 V
